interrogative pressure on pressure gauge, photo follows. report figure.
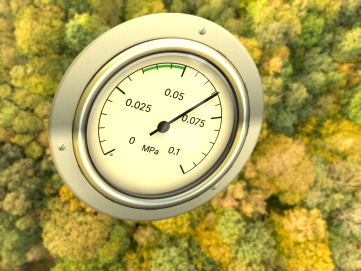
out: 0.065 MPa
